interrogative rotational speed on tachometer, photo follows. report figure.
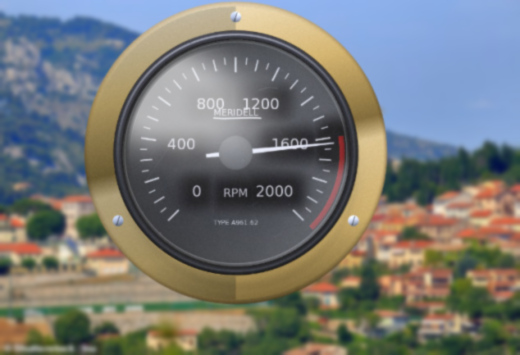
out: 1625 rpm
